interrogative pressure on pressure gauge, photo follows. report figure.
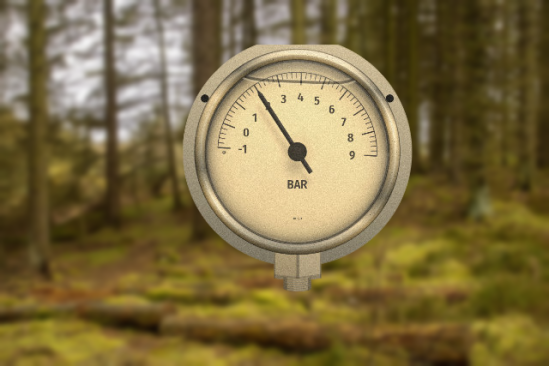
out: 2 bar
